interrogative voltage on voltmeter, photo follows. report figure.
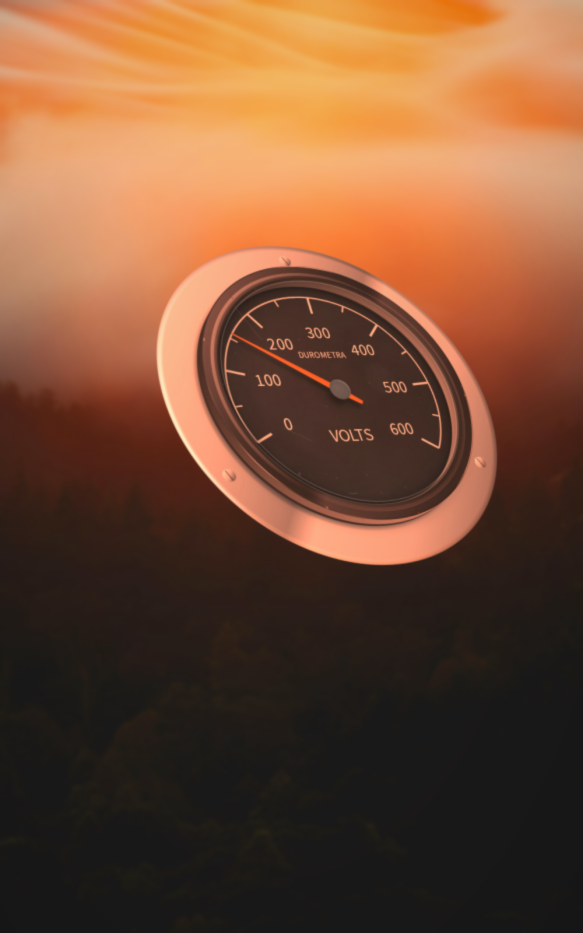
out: 150 V
